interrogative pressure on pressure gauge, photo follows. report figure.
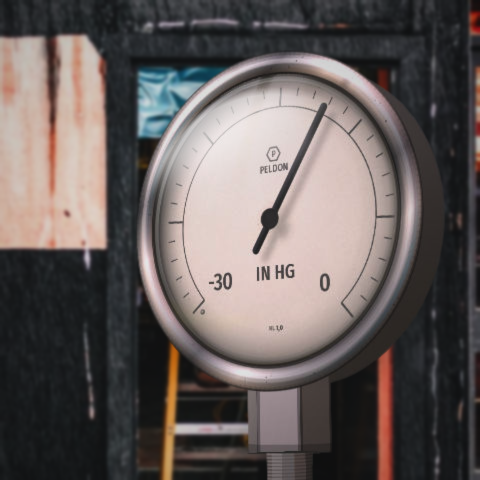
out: -12 inHg
